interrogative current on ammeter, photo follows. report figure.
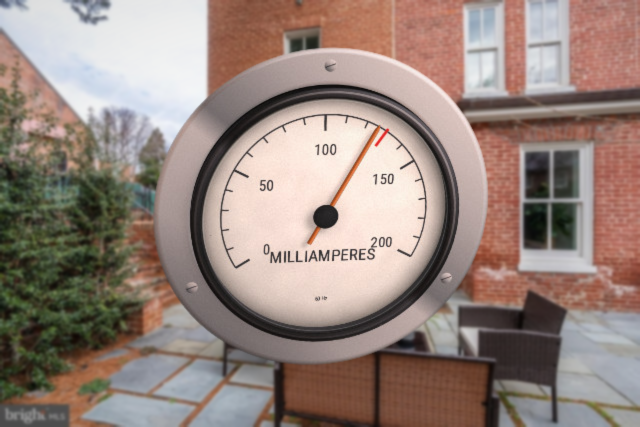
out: 125 mA
